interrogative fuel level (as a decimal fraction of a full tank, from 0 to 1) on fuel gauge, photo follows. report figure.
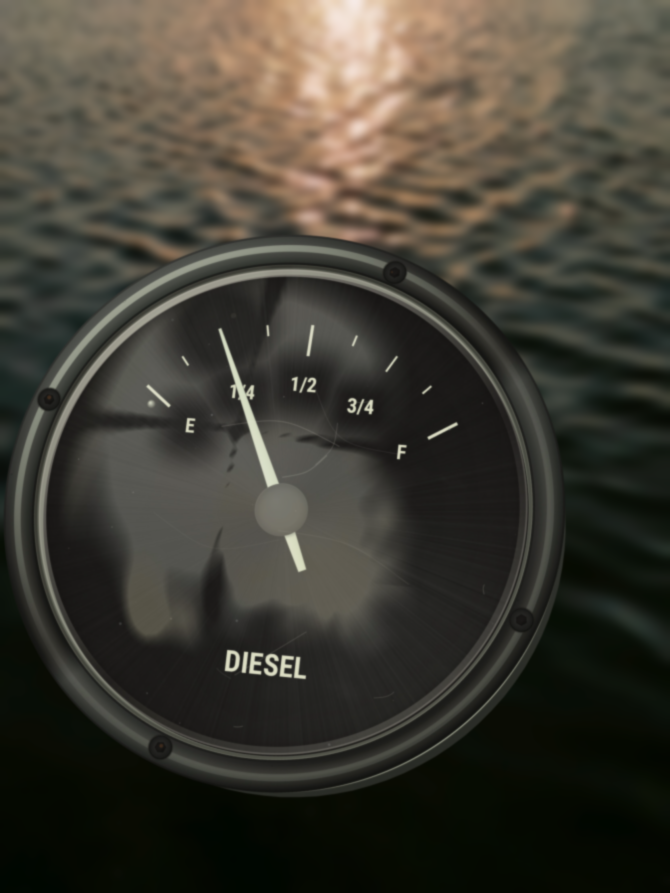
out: 0.25
